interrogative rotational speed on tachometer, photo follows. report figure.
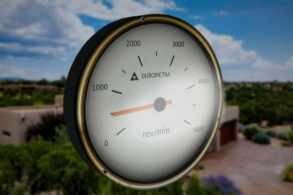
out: 500 rpm
